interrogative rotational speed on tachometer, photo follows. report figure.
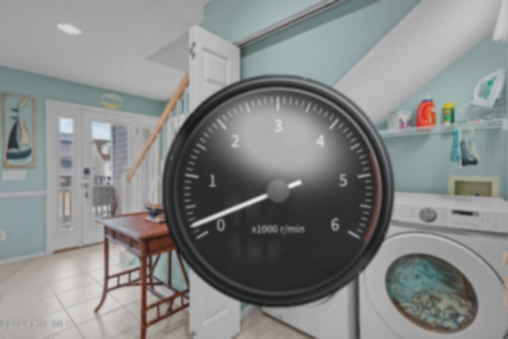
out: 200 rpm
